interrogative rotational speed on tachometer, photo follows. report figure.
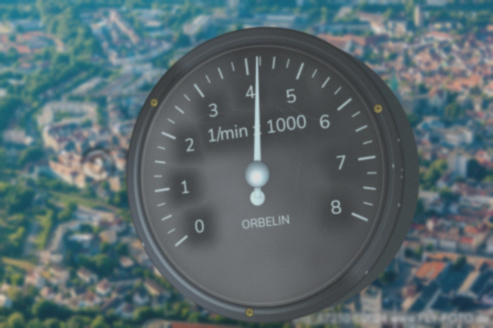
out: 4250 rpm
